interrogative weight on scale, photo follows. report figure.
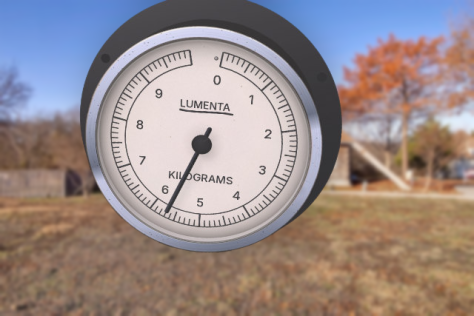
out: 5.7 kg
